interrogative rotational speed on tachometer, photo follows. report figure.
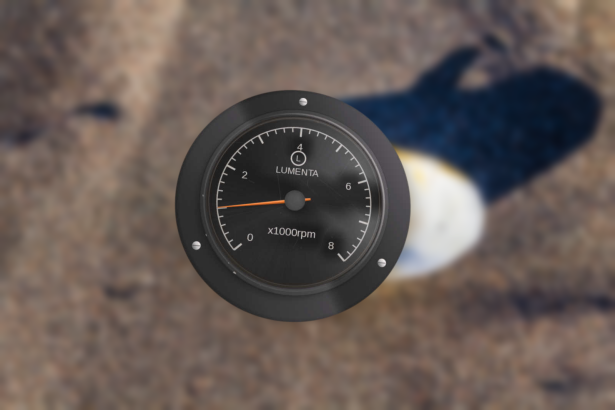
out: 1000 rpm
